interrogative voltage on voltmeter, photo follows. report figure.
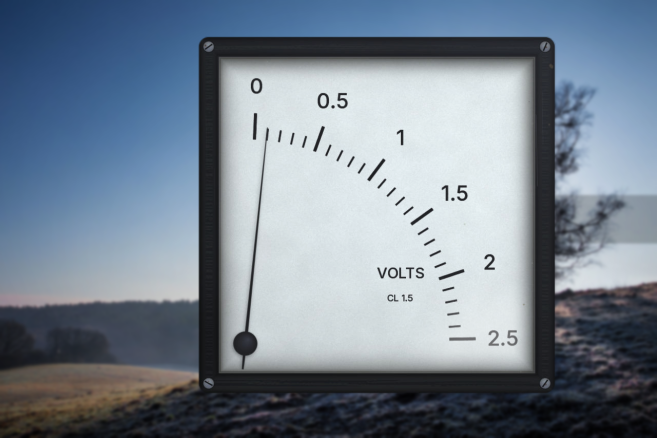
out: 0.1 V
